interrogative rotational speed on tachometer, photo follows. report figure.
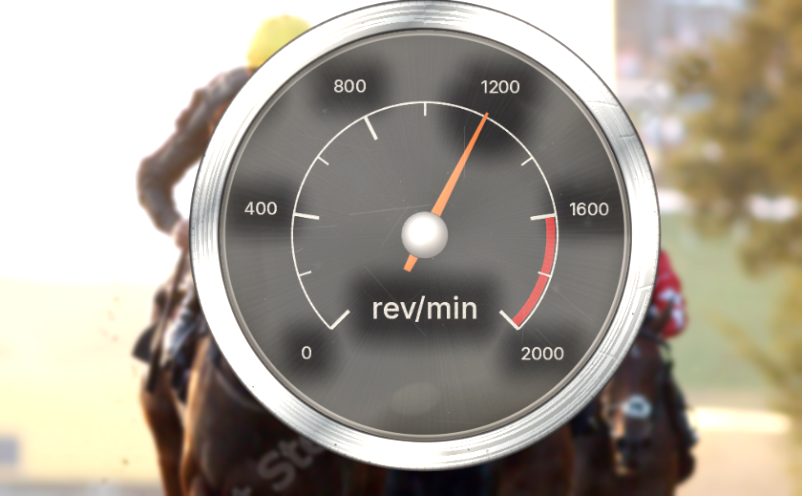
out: 1200 rpm
